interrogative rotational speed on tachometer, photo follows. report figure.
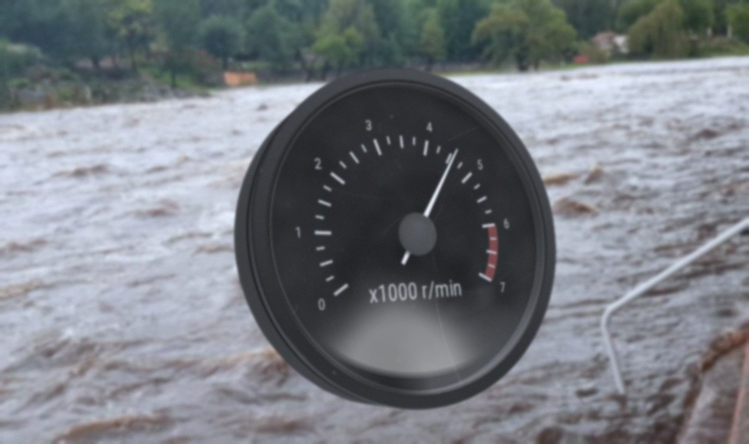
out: 4500 rpm
